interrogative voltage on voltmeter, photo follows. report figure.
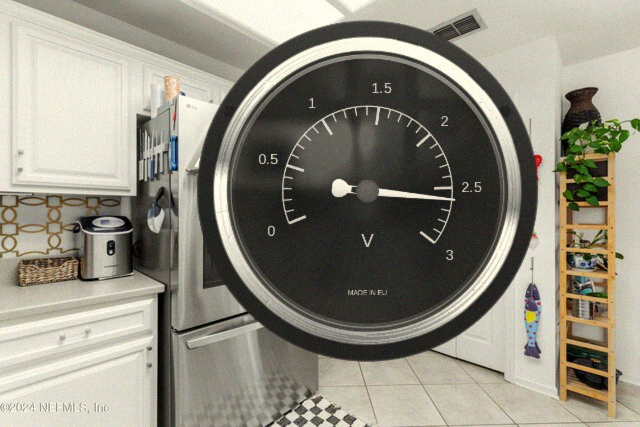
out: 2.6 V
